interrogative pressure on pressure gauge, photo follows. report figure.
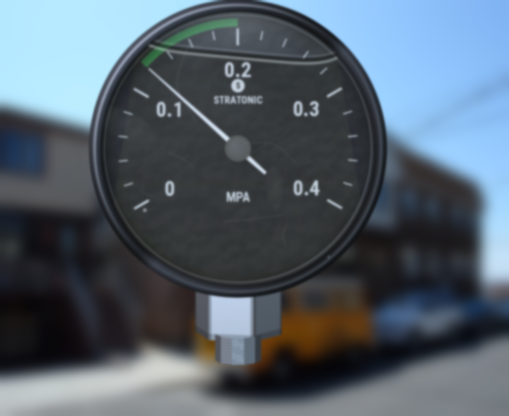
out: 0.12 MPa
